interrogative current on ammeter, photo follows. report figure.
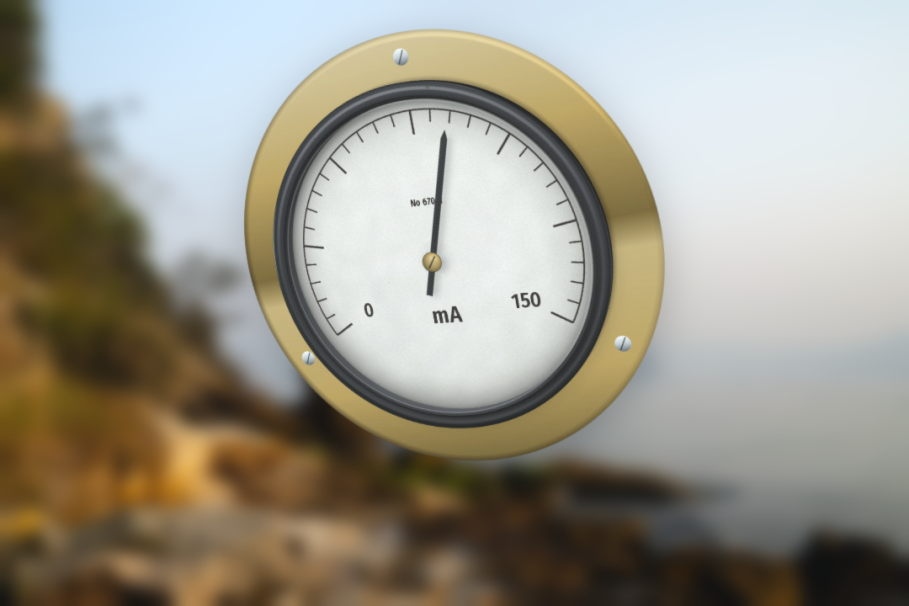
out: 85 mA
